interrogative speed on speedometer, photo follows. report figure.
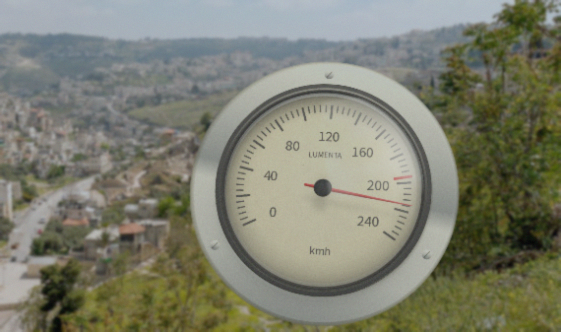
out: 216 km/h
